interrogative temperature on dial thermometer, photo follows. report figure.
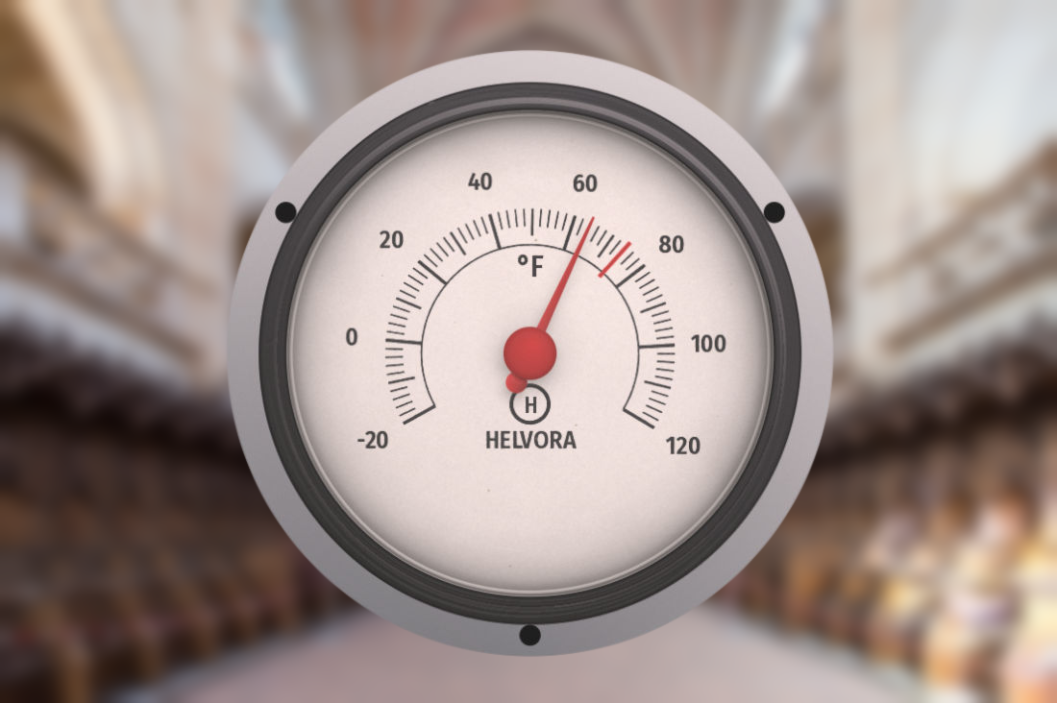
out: 64 °F
